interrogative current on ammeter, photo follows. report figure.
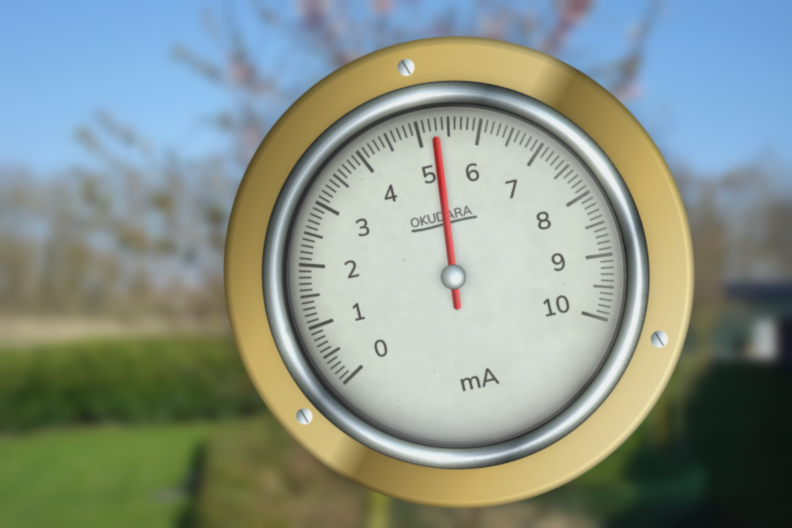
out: 5.3 mA
